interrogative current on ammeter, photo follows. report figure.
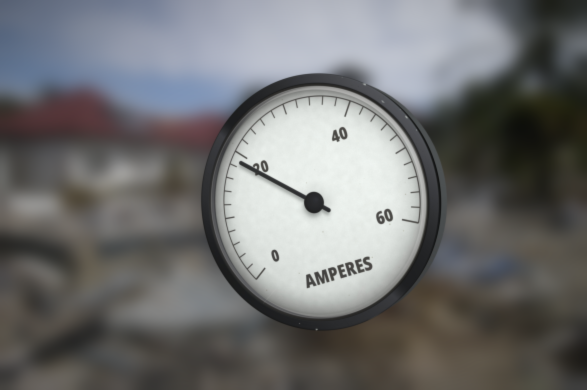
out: 19 A
